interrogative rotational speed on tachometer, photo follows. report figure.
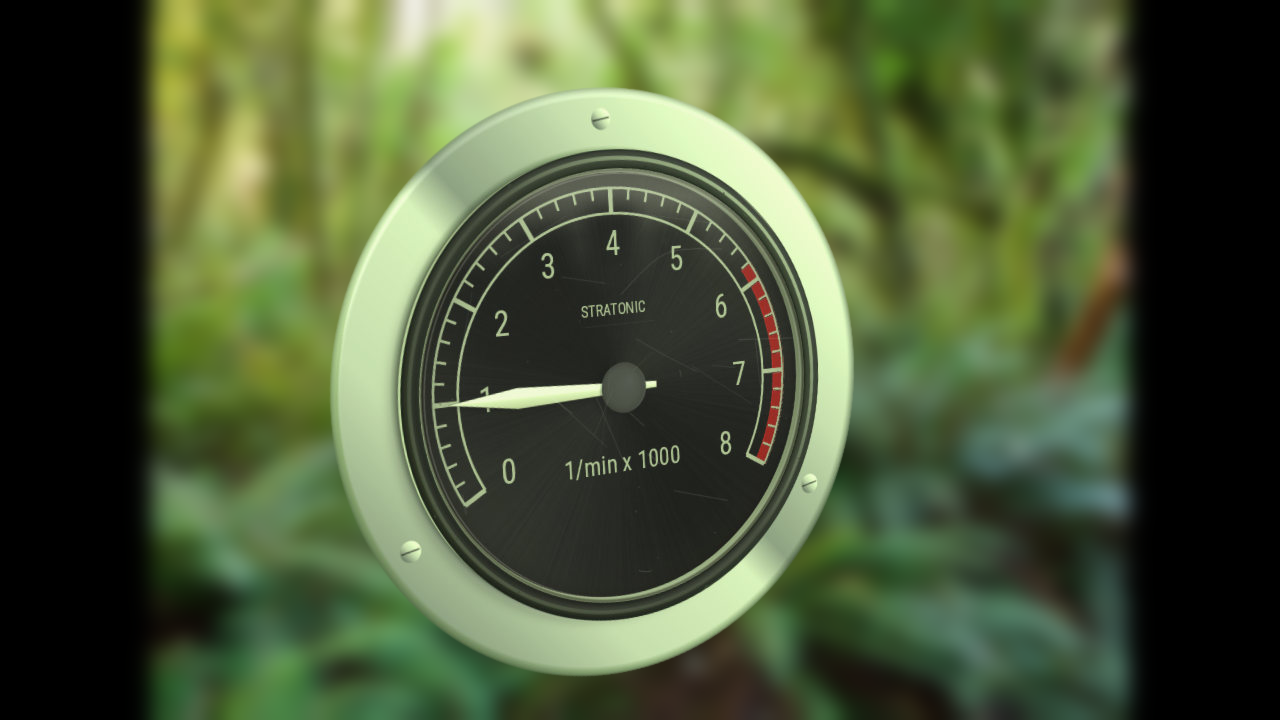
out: 1000 rpm
